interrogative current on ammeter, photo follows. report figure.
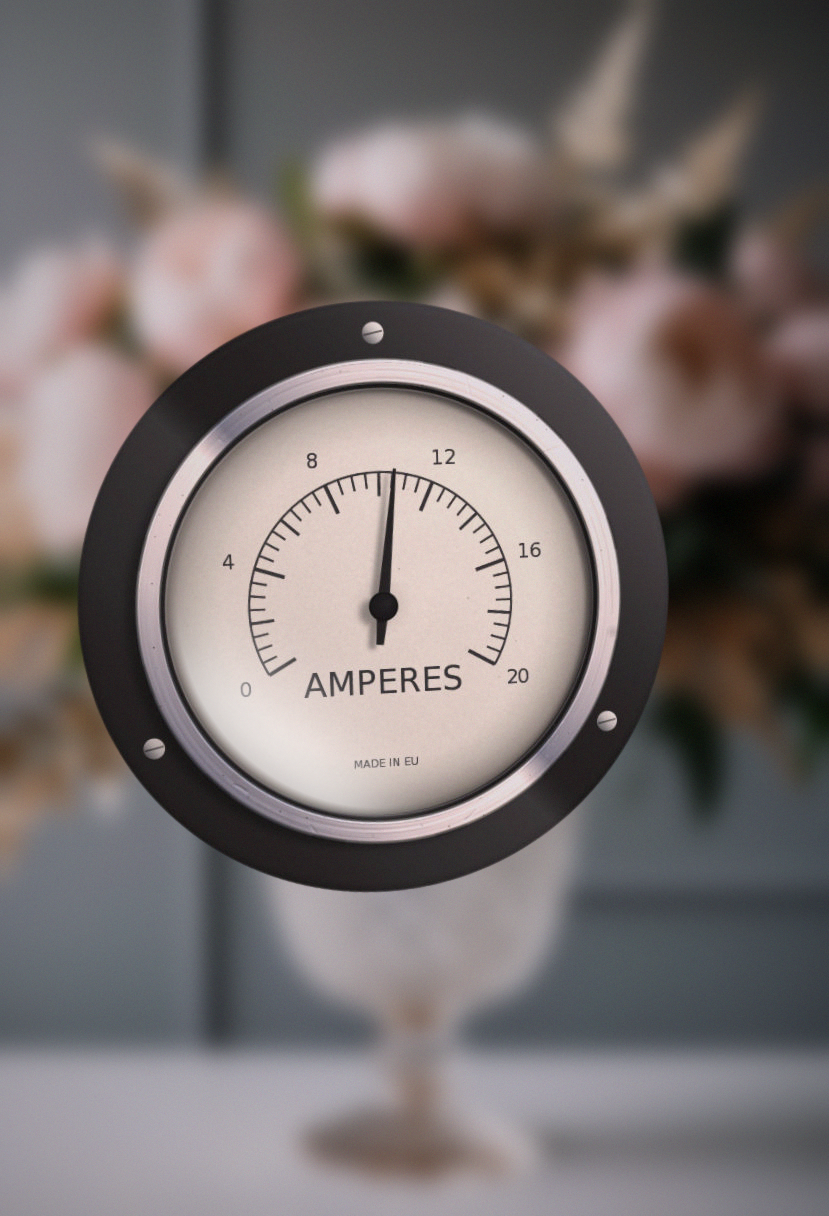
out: 10.5 A
